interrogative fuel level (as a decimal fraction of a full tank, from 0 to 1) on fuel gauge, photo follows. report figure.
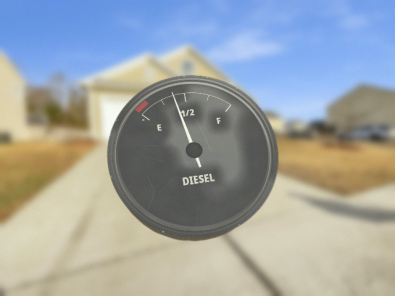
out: 0.375
